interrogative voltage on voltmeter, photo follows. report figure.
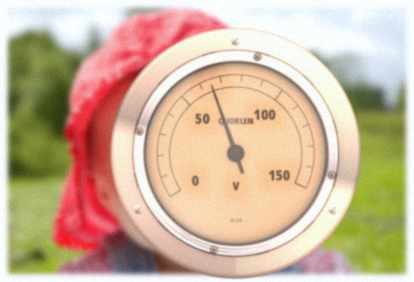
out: 65 V
